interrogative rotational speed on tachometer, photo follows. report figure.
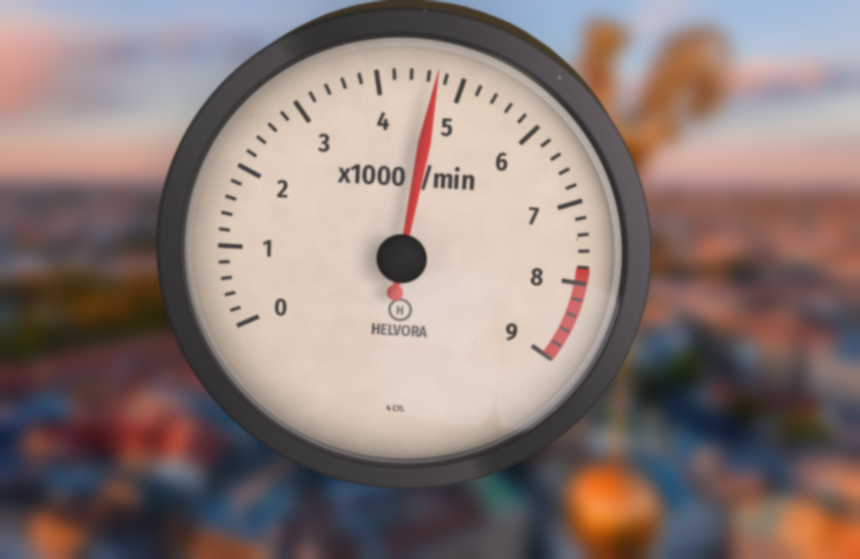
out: 4700 rpm
